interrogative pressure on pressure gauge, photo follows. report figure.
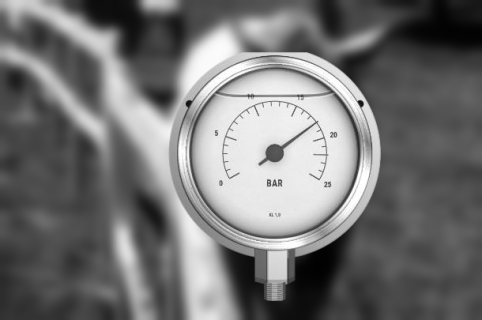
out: 18 bar
